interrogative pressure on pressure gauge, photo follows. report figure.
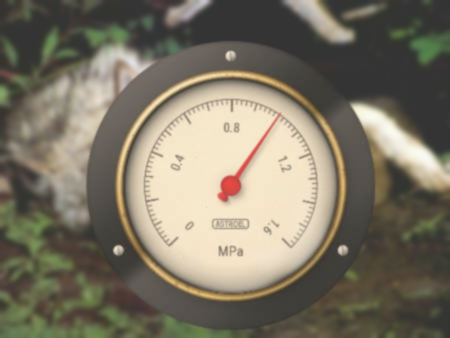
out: 1 MPa
